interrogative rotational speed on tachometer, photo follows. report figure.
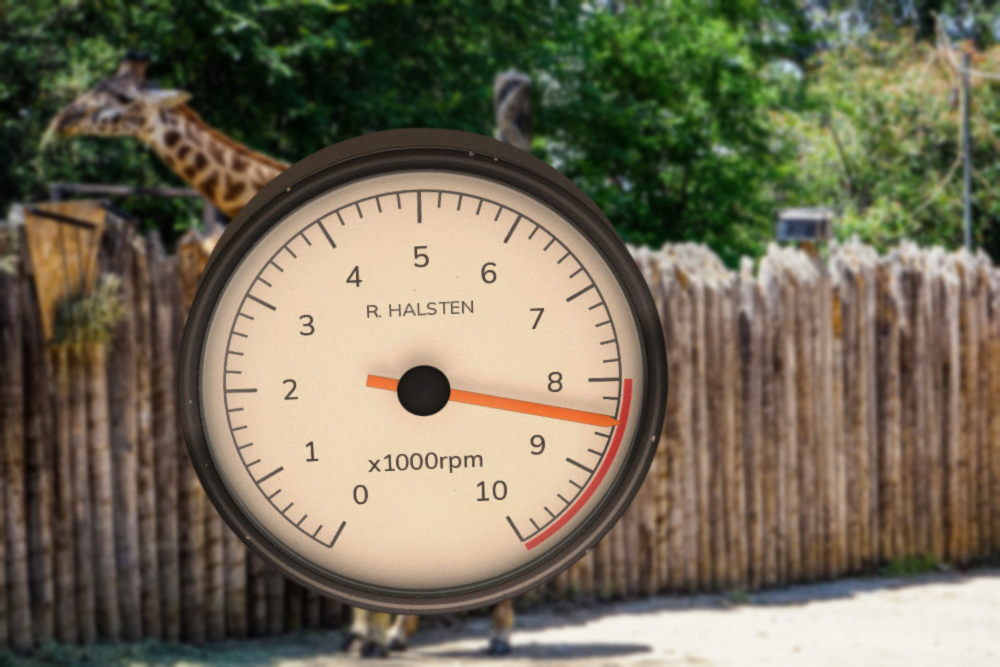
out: 8400 rpm
